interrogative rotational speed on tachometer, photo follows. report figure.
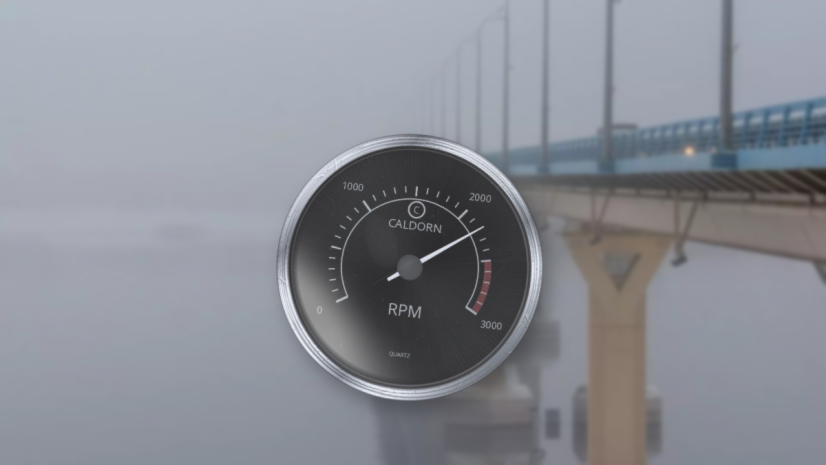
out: 2200 rpm
